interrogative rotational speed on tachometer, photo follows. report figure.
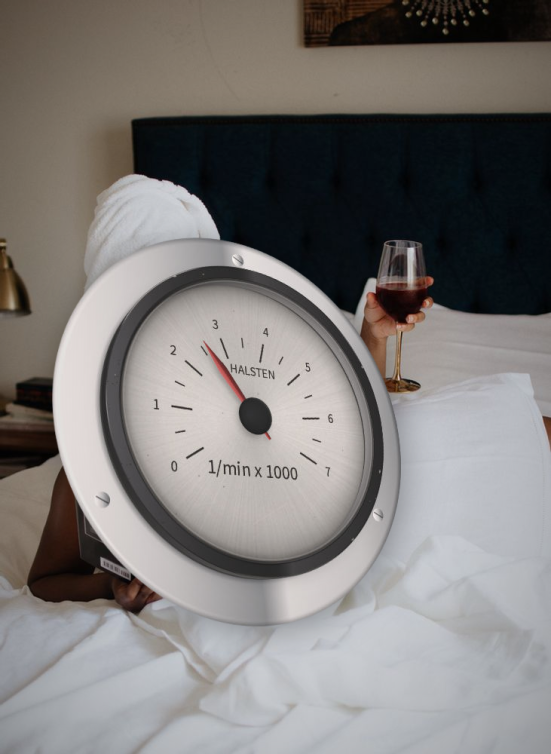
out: 2500 rpm
